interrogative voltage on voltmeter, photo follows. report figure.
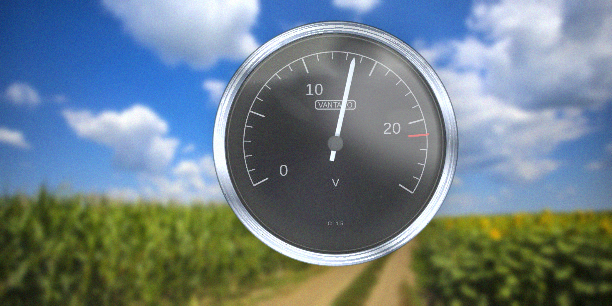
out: 13.5 V
